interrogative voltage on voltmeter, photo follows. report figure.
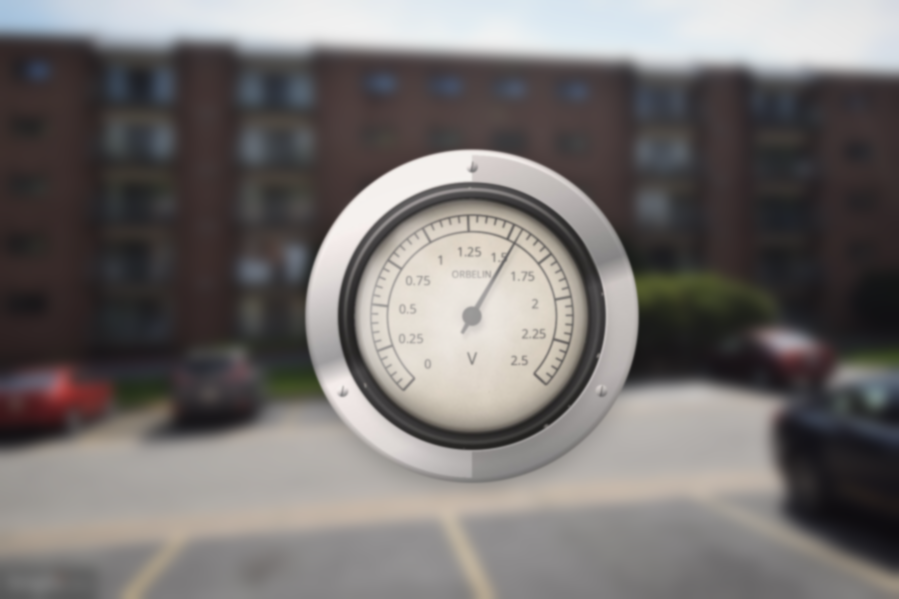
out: 1.55 V
